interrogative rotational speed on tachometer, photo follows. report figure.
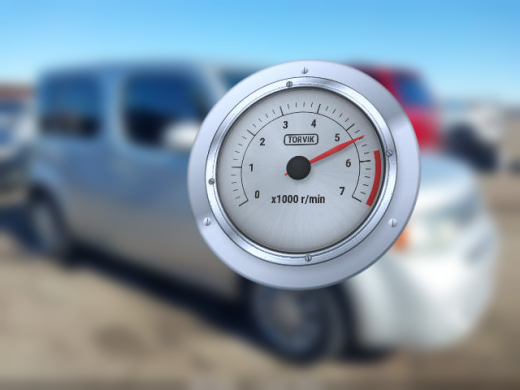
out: 5400 rpm
